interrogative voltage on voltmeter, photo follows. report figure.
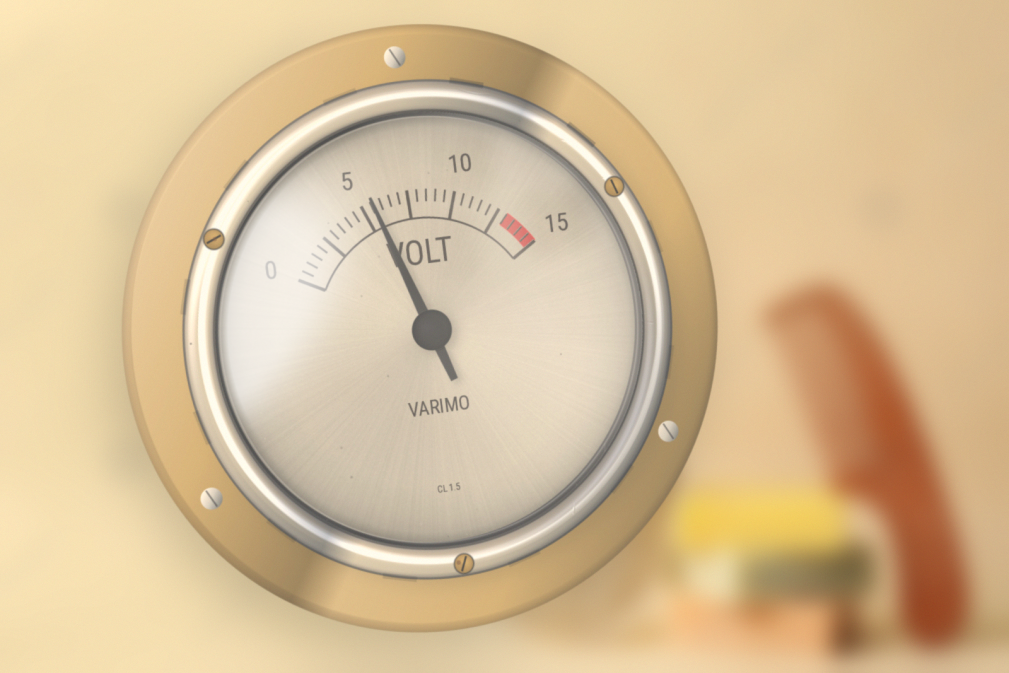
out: 5.5 V
